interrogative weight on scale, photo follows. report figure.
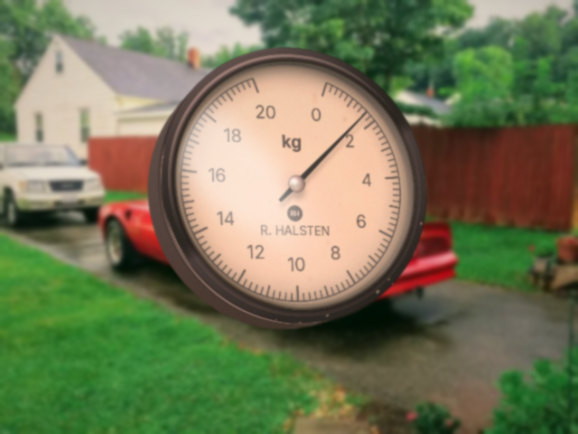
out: 1.6 kg
